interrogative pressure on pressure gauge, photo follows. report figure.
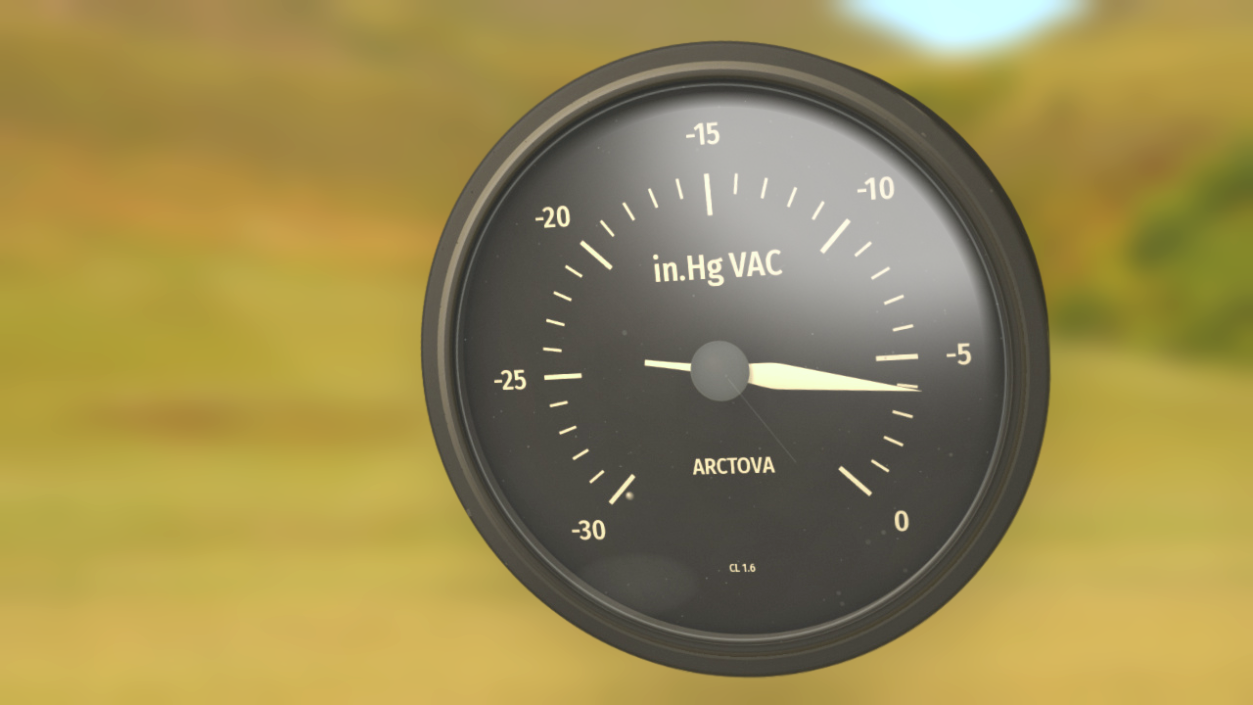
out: -4 inHg
